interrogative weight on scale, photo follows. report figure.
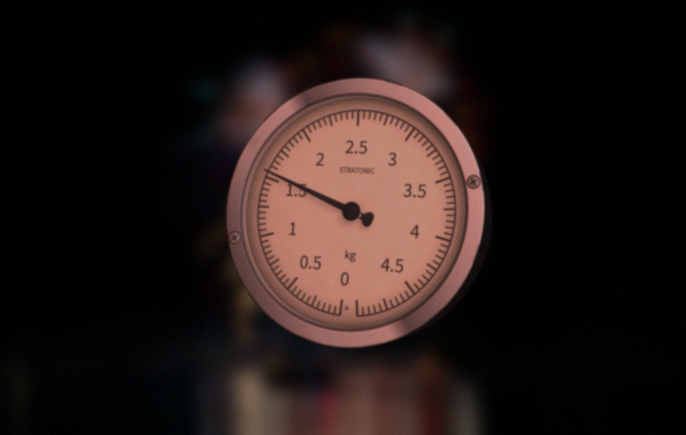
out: 1.55 kg
